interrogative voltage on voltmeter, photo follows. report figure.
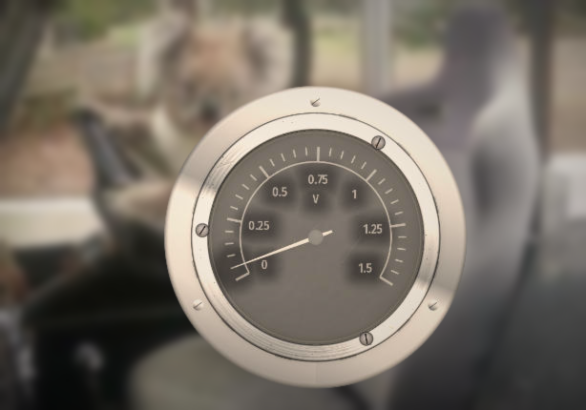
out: 0.05 V
